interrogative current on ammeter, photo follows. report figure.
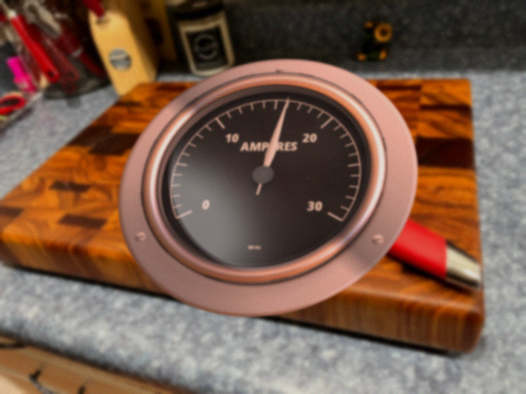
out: 16 A
